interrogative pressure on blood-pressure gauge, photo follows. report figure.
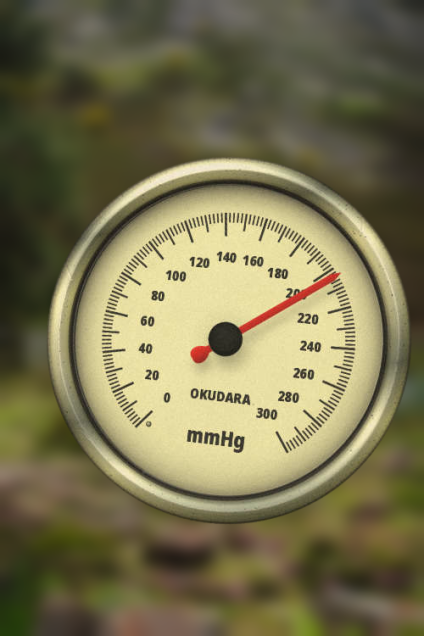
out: 204 mmHg
